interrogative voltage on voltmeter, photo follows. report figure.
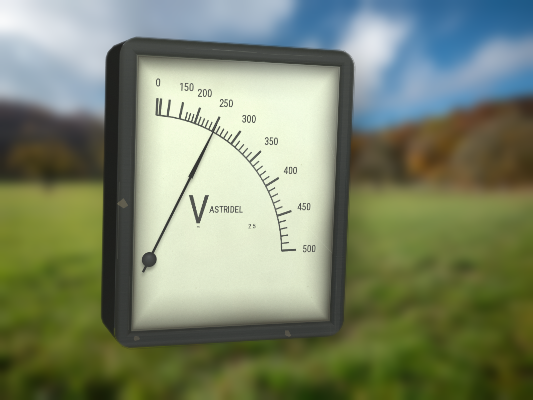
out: 250 V
